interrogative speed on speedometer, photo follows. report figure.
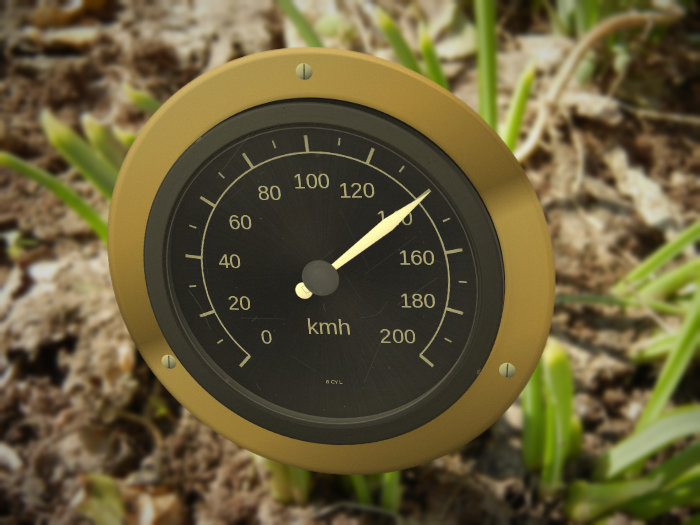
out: 140 km/h
